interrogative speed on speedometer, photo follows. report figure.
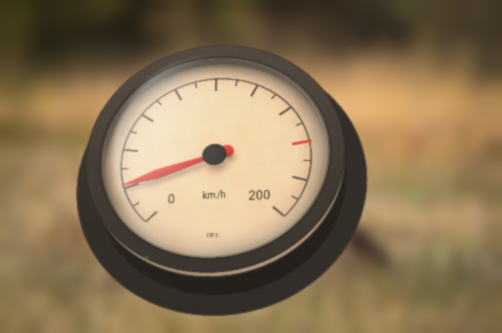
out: 20 km/h
